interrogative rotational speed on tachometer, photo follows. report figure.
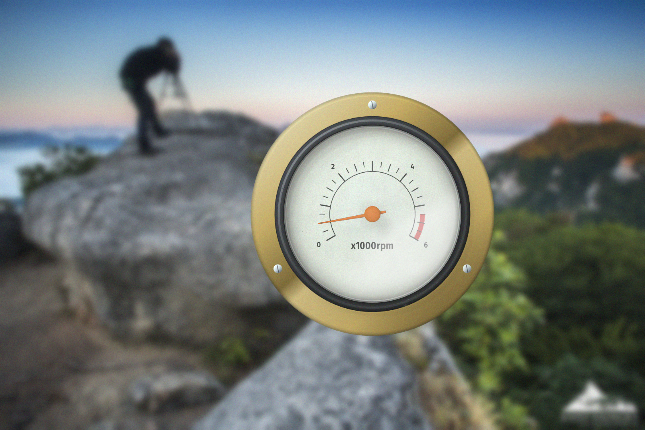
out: 500 rpm
